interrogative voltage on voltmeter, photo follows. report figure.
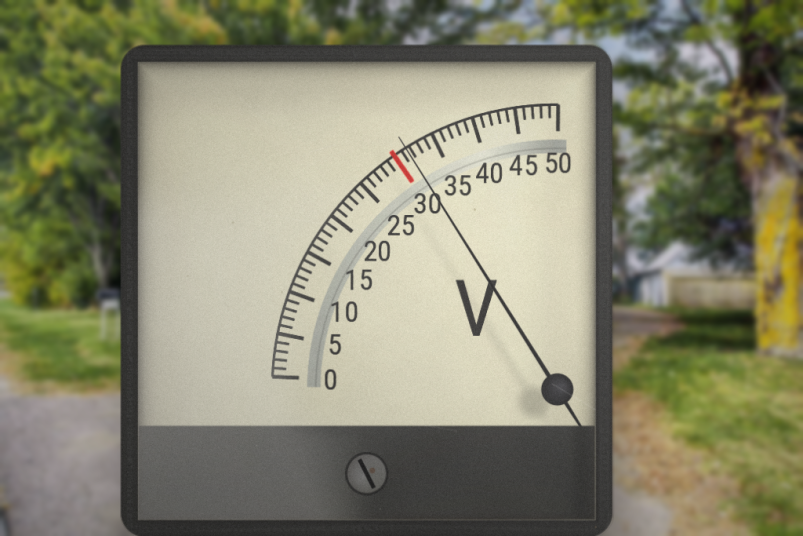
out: 31.5 V
